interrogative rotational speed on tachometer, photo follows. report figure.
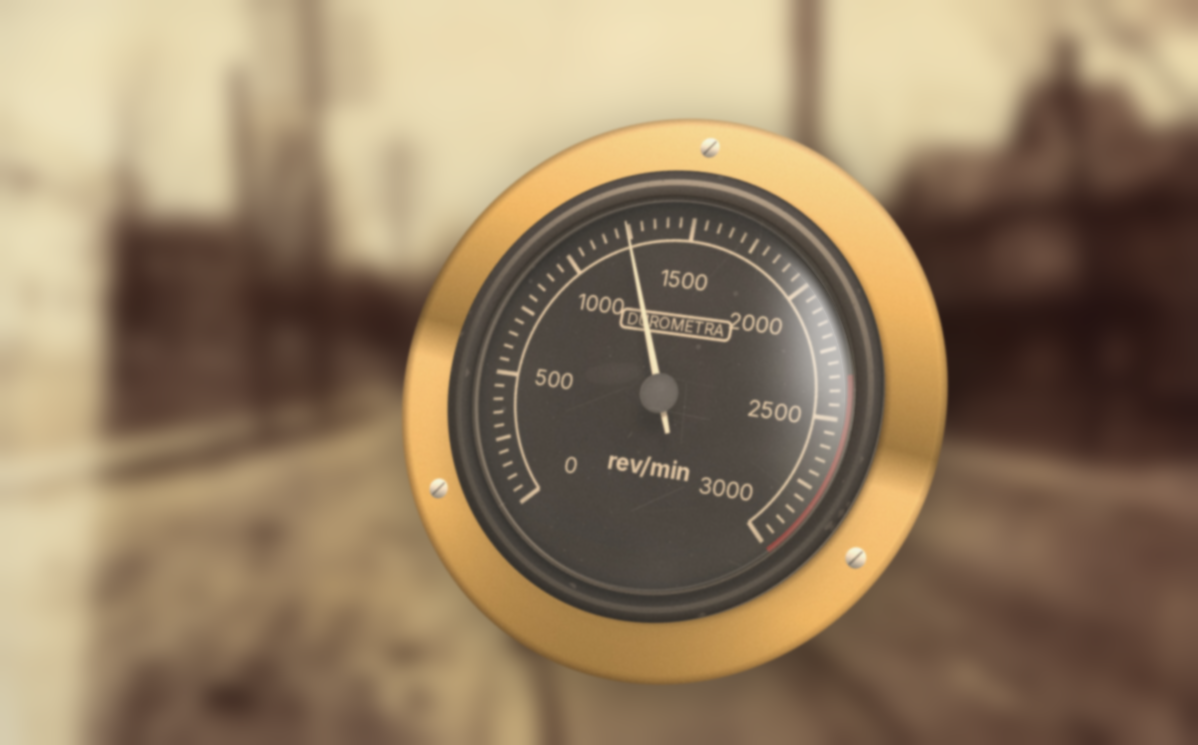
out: 1250 rpm
